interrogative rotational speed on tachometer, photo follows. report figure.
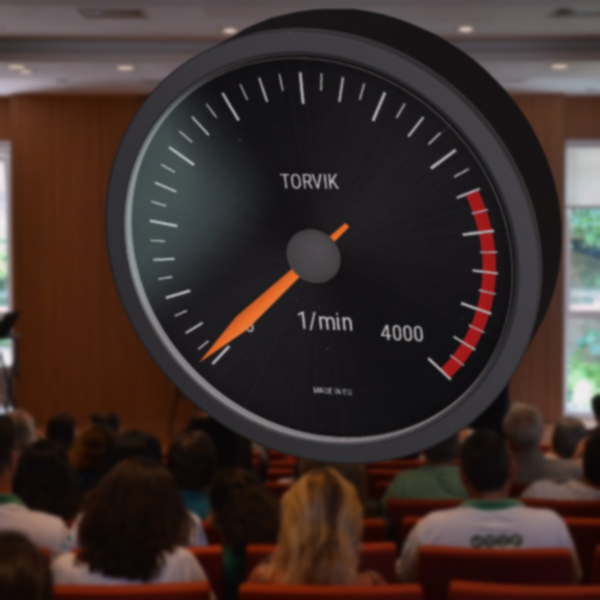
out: 50 rpm
